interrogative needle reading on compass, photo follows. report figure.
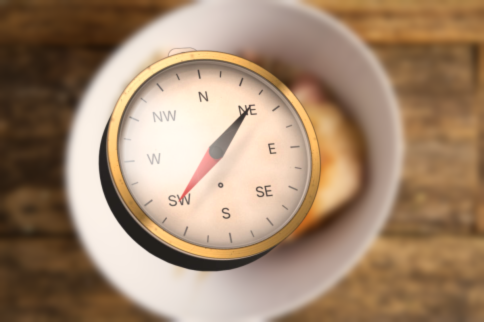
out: 225 °
